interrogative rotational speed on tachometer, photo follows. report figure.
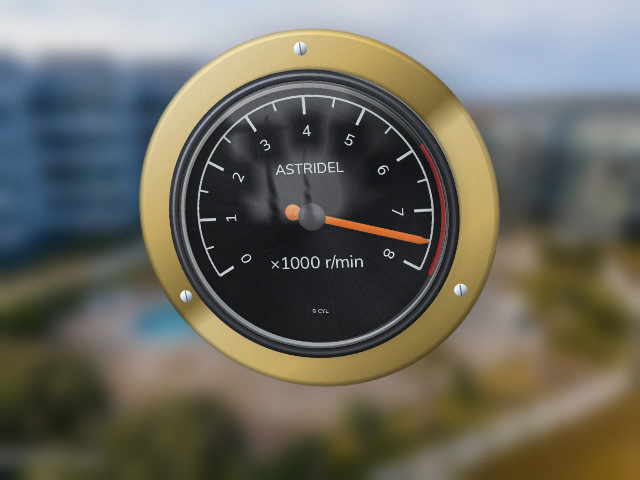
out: 7500 rpm
